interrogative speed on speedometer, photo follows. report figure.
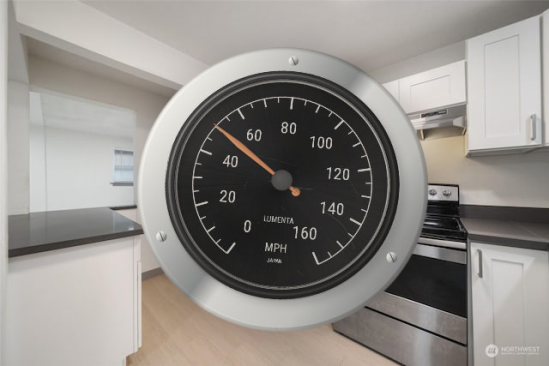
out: 50 mph
